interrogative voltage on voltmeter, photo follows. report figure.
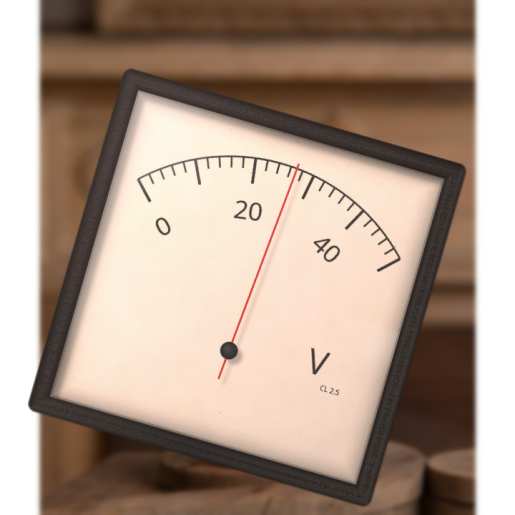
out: 27 V
